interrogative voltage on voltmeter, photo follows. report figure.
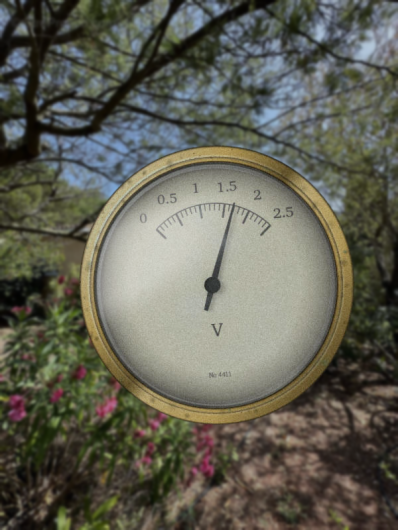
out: 1.7 V
